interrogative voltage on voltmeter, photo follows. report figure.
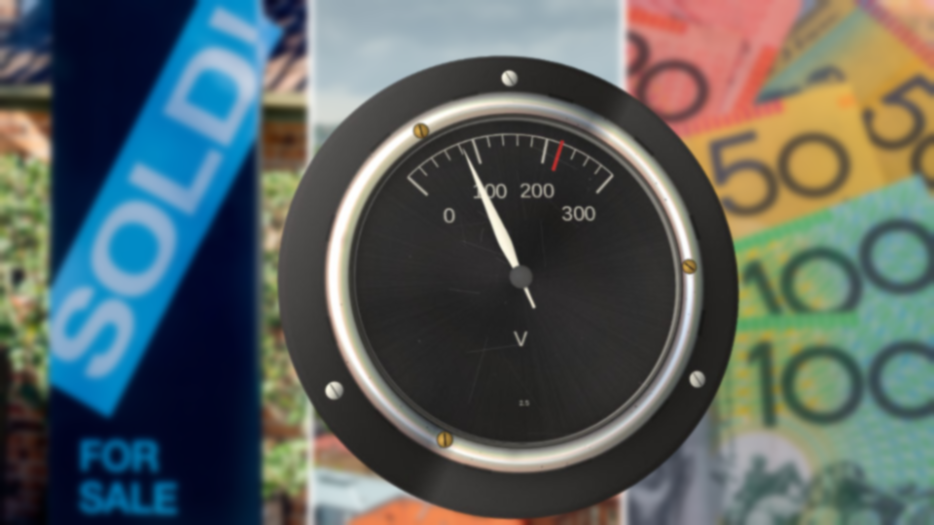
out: 80 V
